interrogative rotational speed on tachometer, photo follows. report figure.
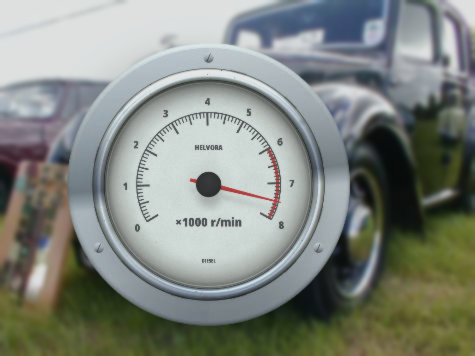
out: 7500 rpm
